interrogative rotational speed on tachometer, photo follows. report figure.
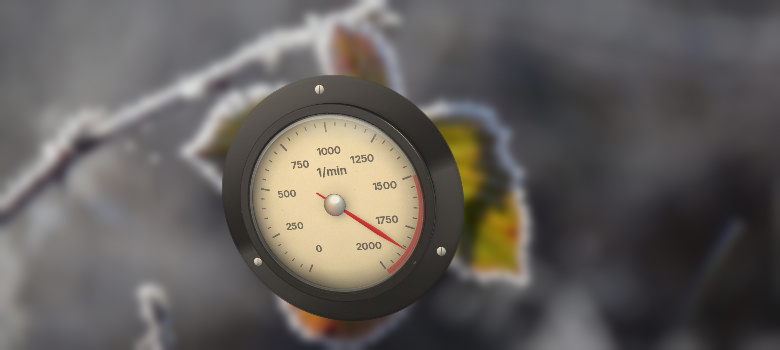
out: 1850 rpm
